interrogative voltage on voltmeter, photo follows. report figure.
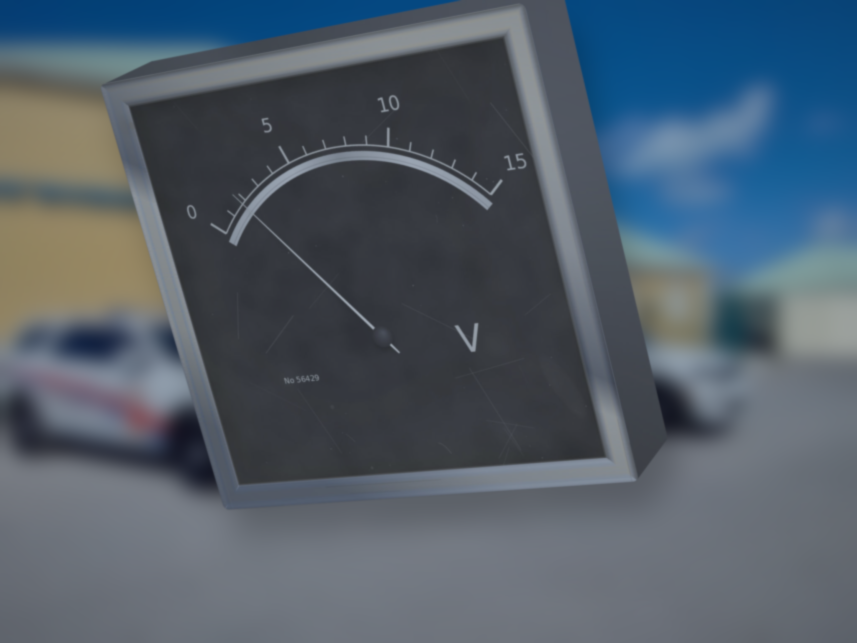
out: 2 V
